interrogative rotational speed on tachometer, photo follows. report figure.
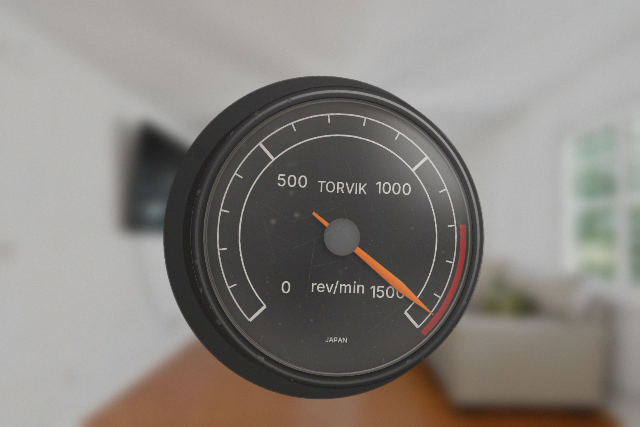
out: 1450 rpm
